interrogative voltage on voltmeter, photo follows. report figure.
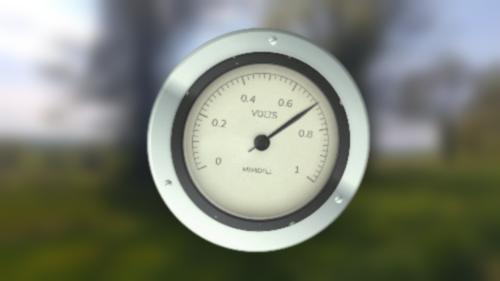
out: 0.7 V
